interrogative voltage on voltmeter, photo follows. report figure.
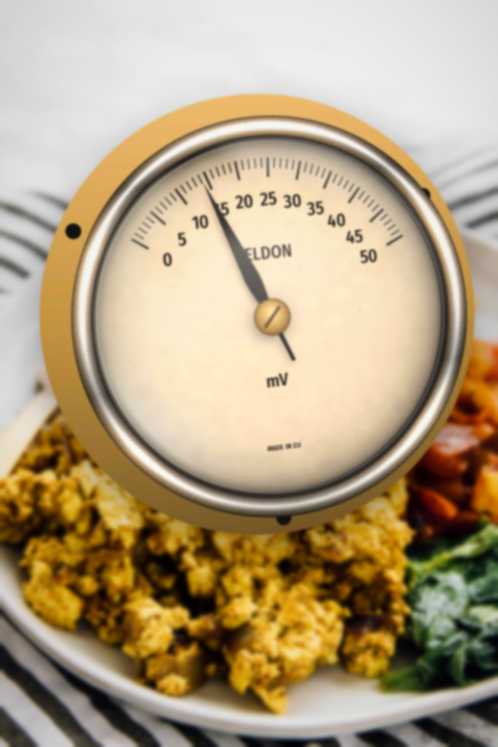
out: 14 mV
